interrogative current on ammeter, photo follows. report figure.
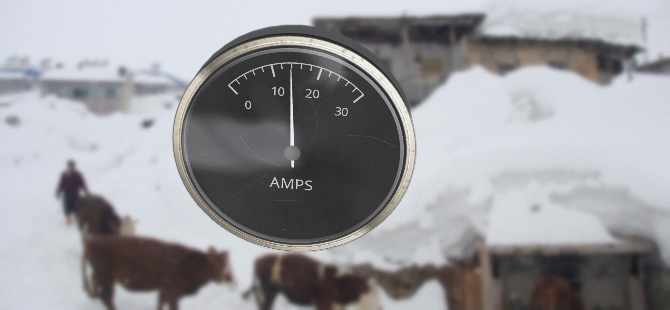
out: 14 A
